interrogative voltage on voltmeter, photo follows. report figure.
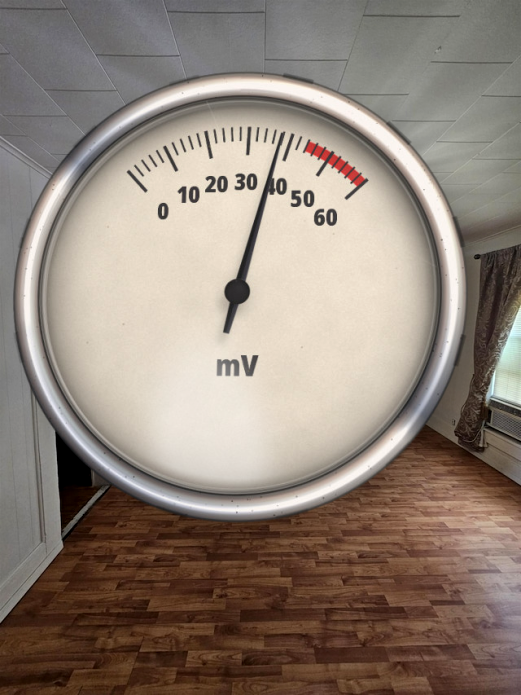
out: 38 mV
